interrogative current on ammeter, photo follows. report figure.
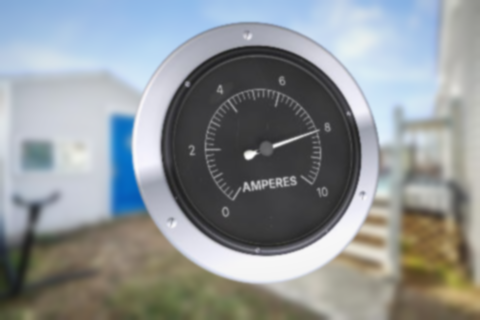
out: 8 A
